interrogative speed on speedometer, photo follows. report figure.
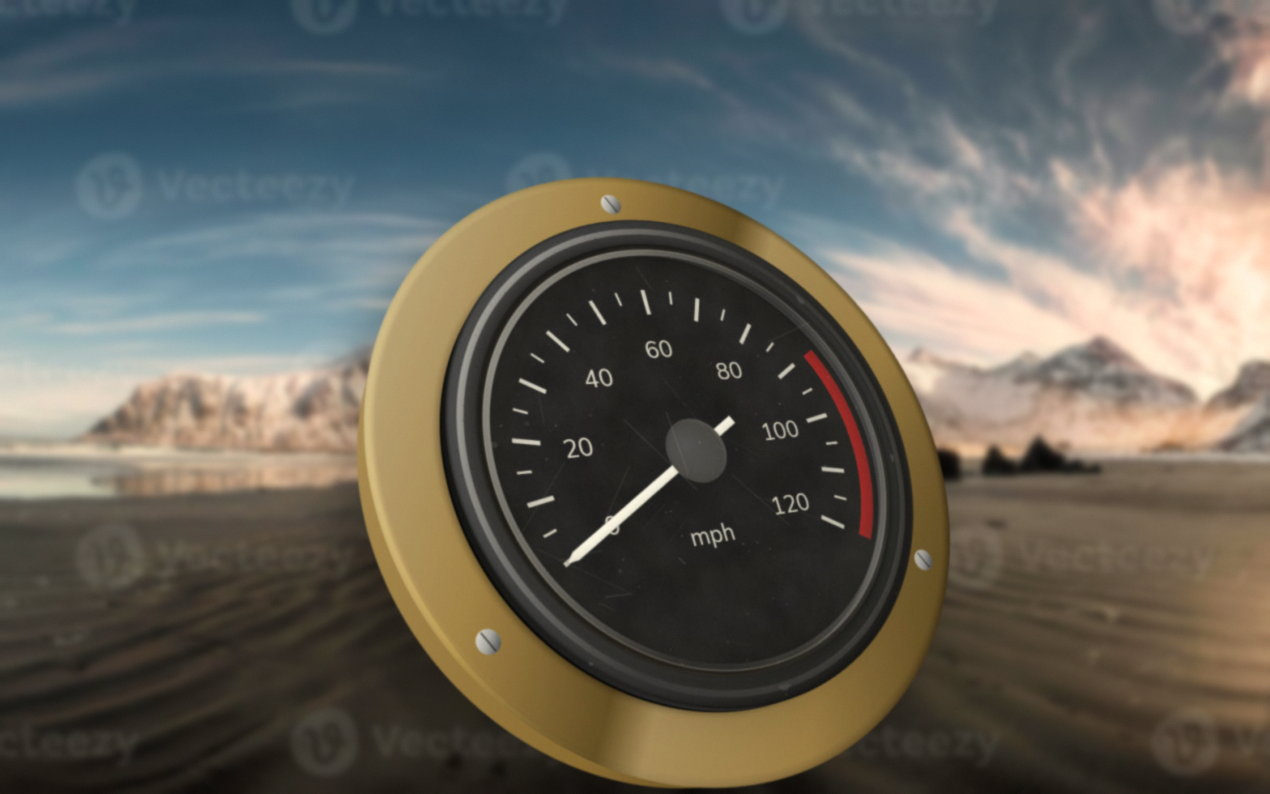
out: 0 mph
